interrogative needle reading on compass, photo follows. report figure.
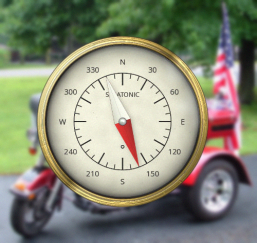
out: 160 °
